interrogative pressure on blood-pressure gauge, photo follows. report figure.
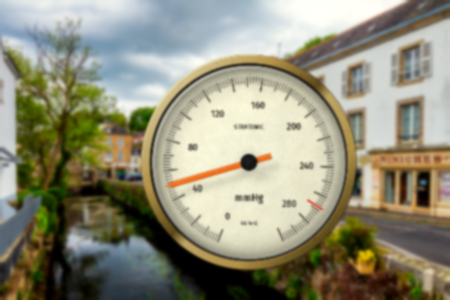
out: 50 mmHg
